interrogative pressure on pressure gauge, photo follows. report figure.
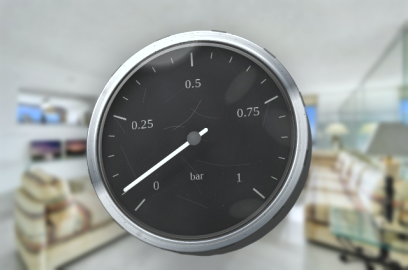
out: 0.05 bar
